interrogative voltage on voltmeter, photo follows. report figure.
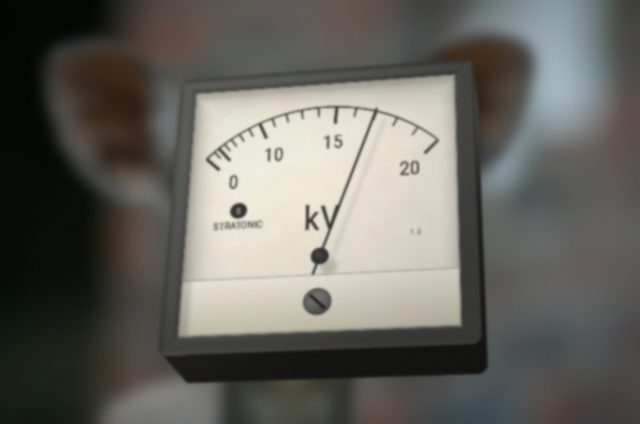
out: 17 kV
